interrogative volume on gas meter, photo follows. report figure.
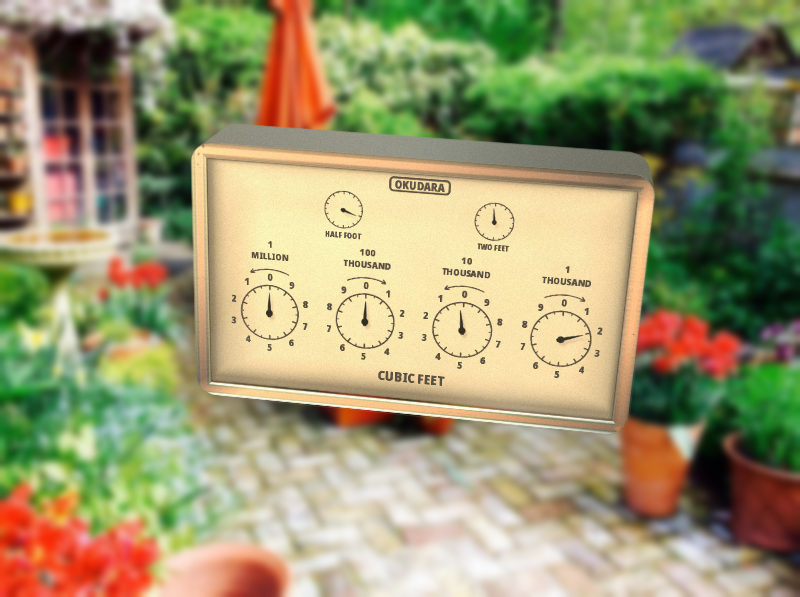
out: 200 ft³
